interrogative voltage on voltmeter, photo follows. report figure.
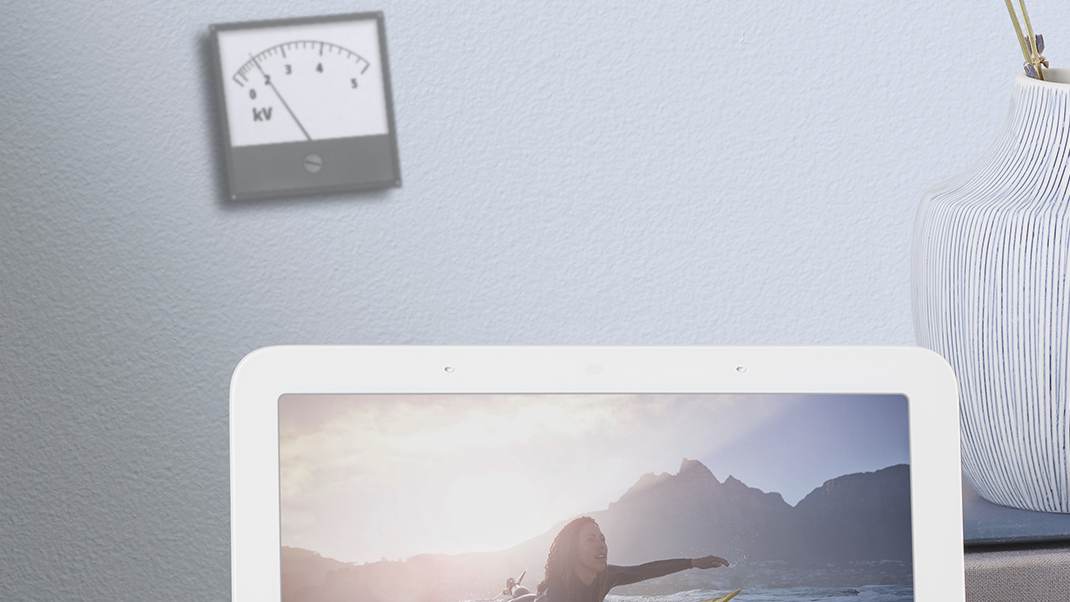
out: 2 kV
